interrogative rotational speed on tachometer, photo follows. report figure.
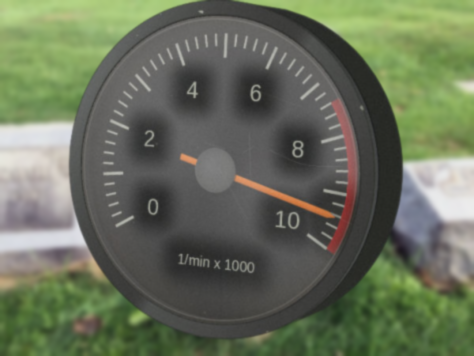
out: 9400 rpm
